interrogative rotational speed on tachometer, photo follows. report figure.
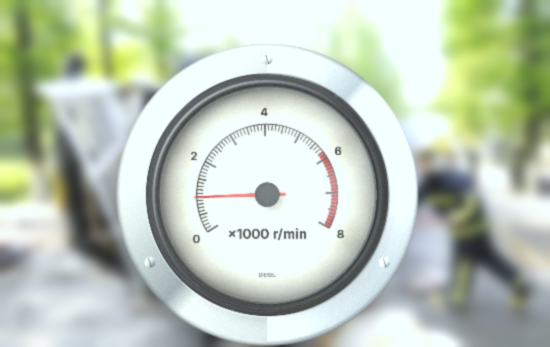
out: 1000 rpm
